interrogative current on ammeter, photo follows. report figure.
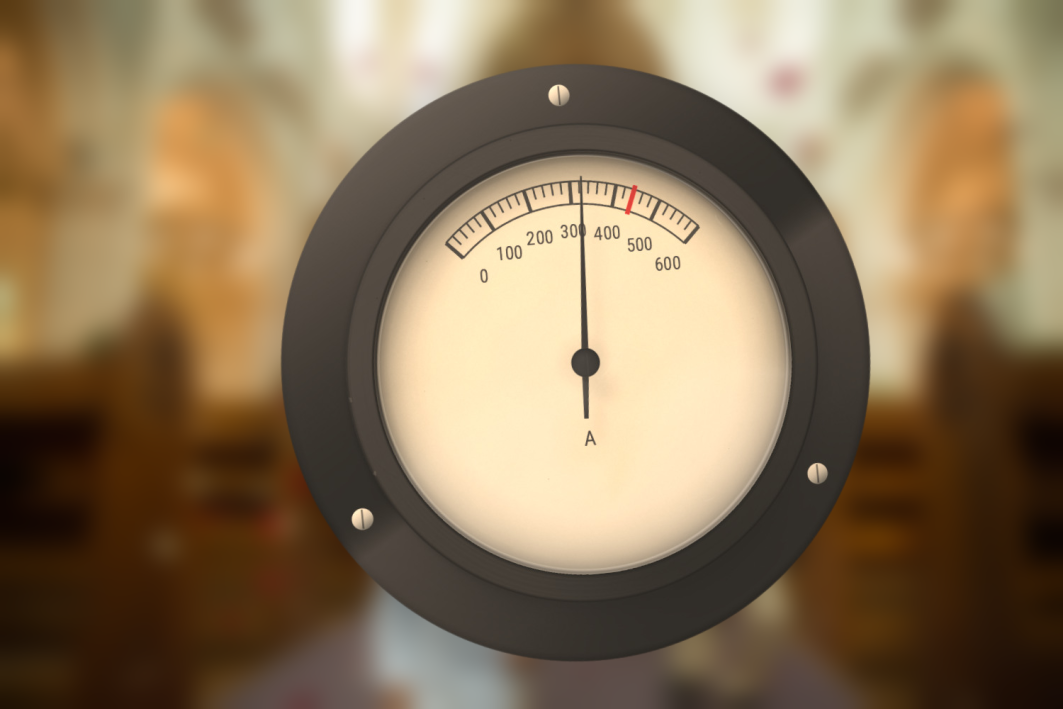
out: 320 A
